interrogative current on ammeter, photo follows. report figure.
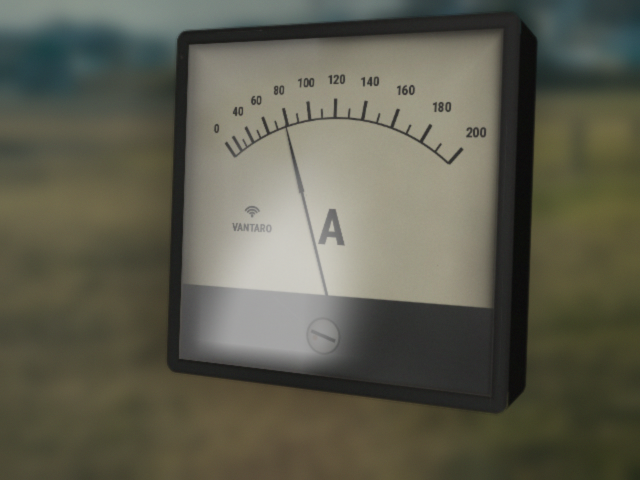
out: 80 A
